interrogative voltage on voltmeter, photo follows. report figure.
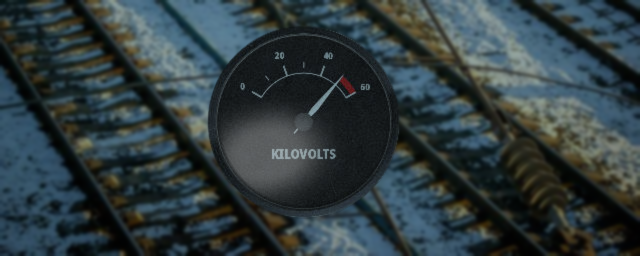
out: 50 kV
